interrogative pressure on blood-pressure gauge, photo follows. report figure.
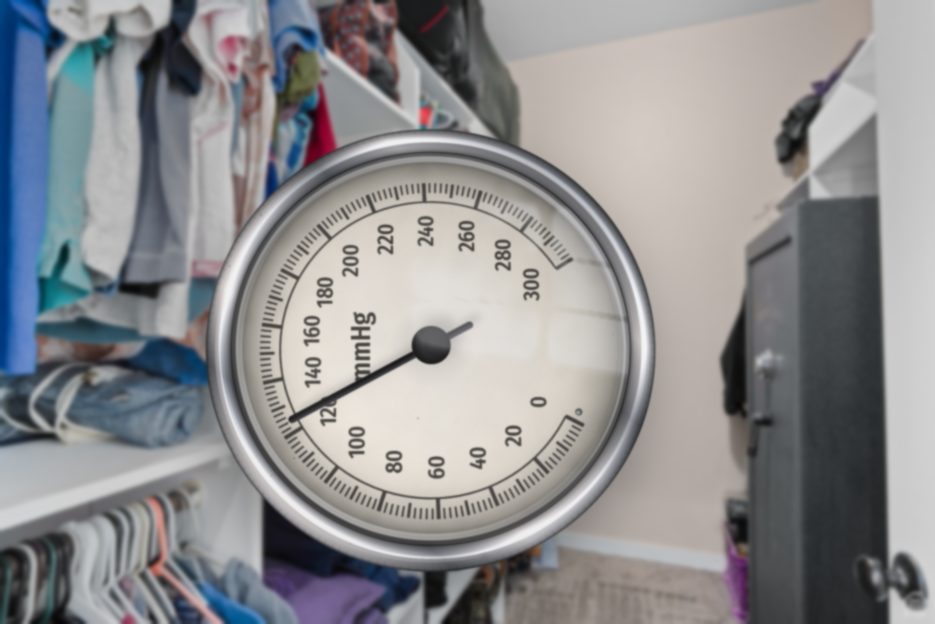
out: 124 mmHg
